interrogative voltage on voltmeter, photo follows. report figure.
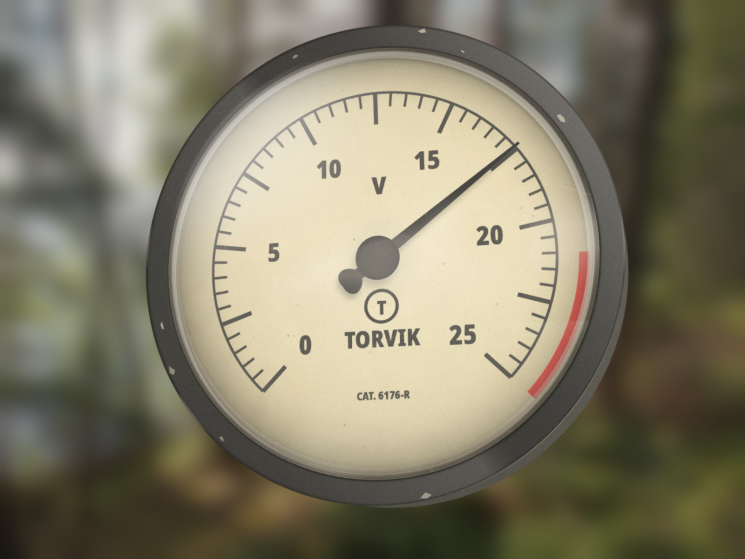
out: 17.5 V
